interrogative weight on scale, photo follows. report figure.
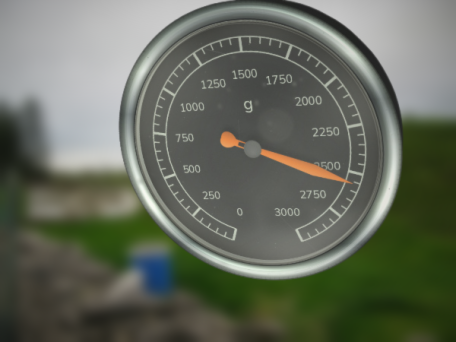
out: 2550 g
